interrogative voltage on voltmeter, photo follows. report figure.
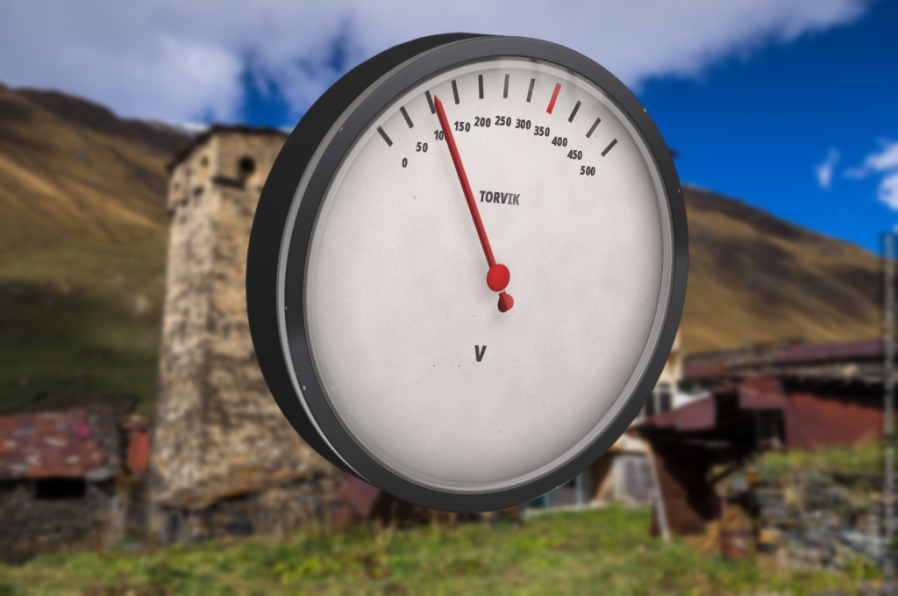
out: 100 V
